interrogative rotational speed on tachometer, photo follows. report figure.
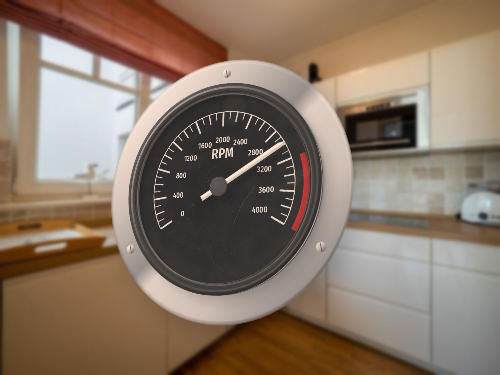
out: 3000 rpm
